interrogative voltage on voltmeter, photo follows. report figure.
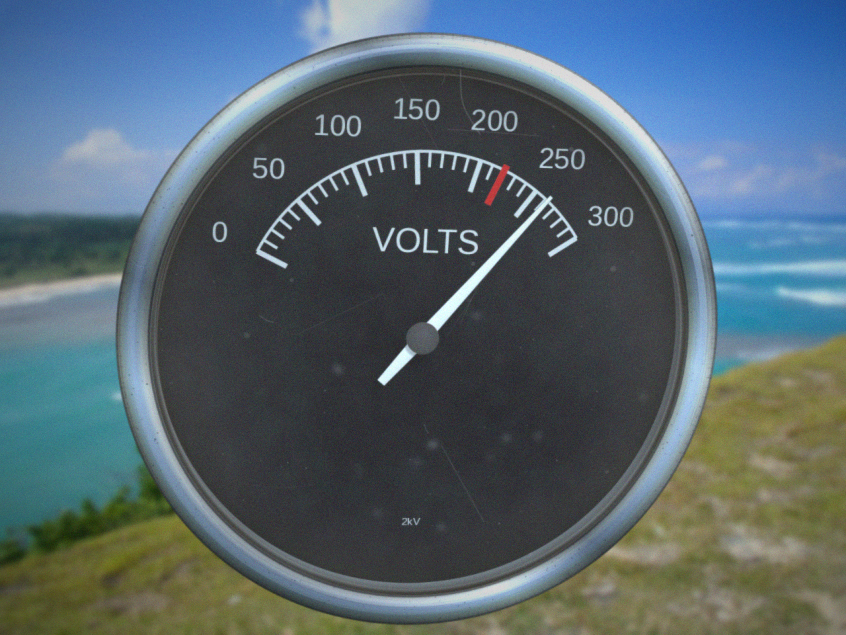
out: 260 V
